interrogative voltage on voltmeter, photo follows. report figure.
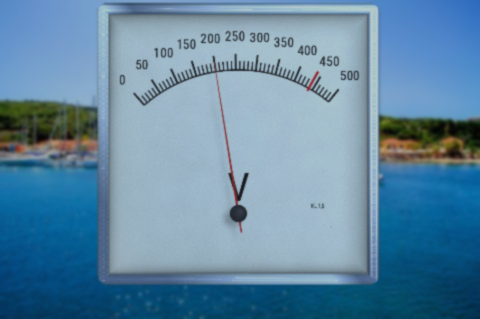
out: 200 V
